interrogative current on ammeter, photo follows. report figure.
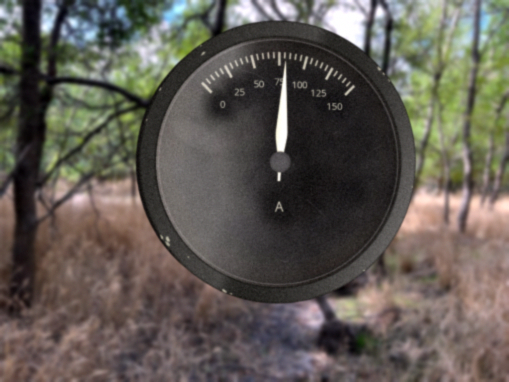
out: 80 A
